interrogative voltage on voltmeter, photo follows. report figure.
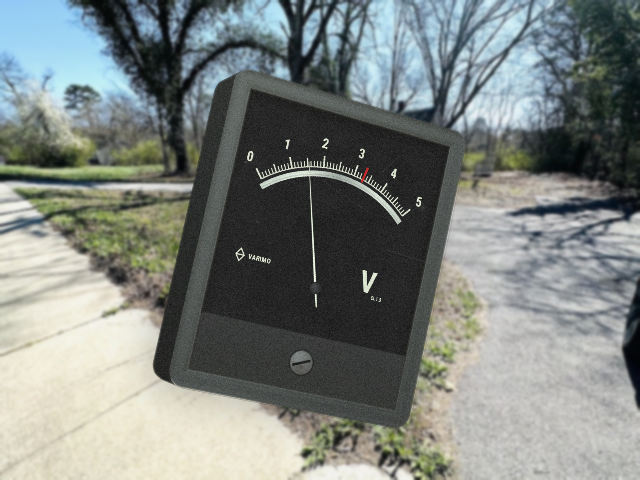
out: 1.5 V
